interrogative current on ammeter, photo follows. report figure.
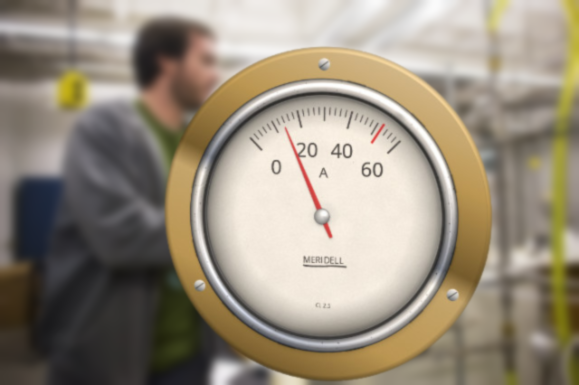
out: 14 A
